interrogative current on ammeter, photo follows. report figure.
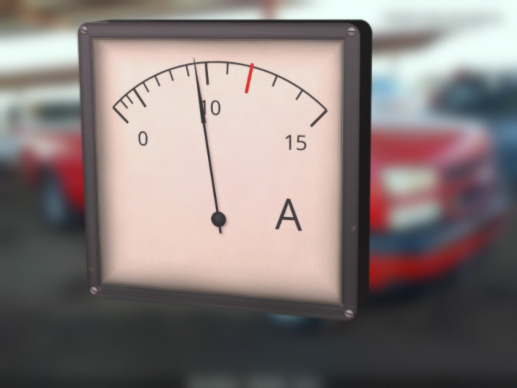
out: 9.5 A
